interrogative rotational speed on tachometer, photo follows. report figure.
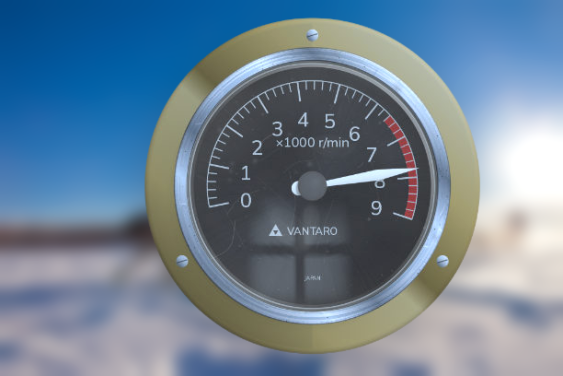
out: 7800 rpm
